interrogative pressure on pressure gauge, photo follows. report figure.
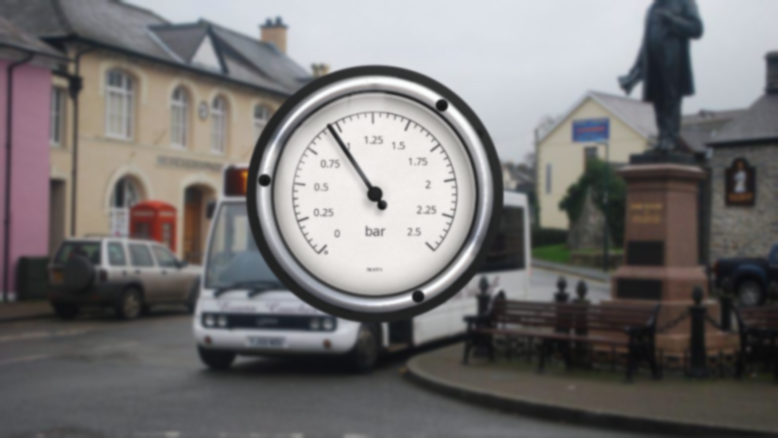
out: 0.95 bar
